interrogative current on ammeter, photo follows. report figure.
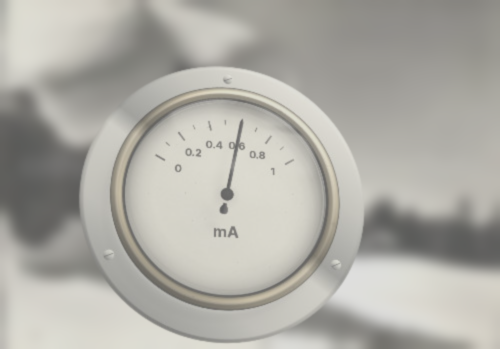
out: 0.6 mA
